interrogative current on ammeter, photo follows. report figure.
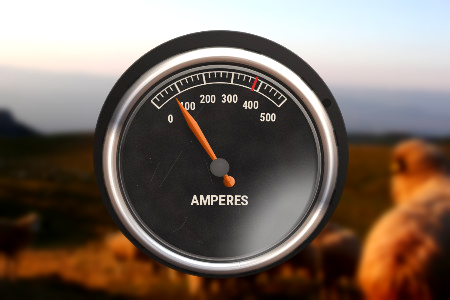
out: 80 A
